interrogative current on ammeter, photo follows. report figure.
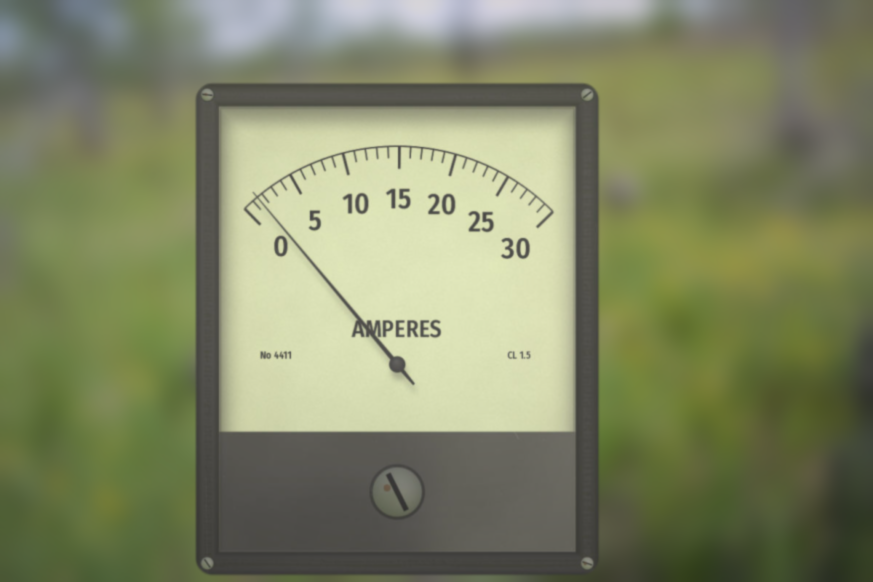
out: 1.5 A
